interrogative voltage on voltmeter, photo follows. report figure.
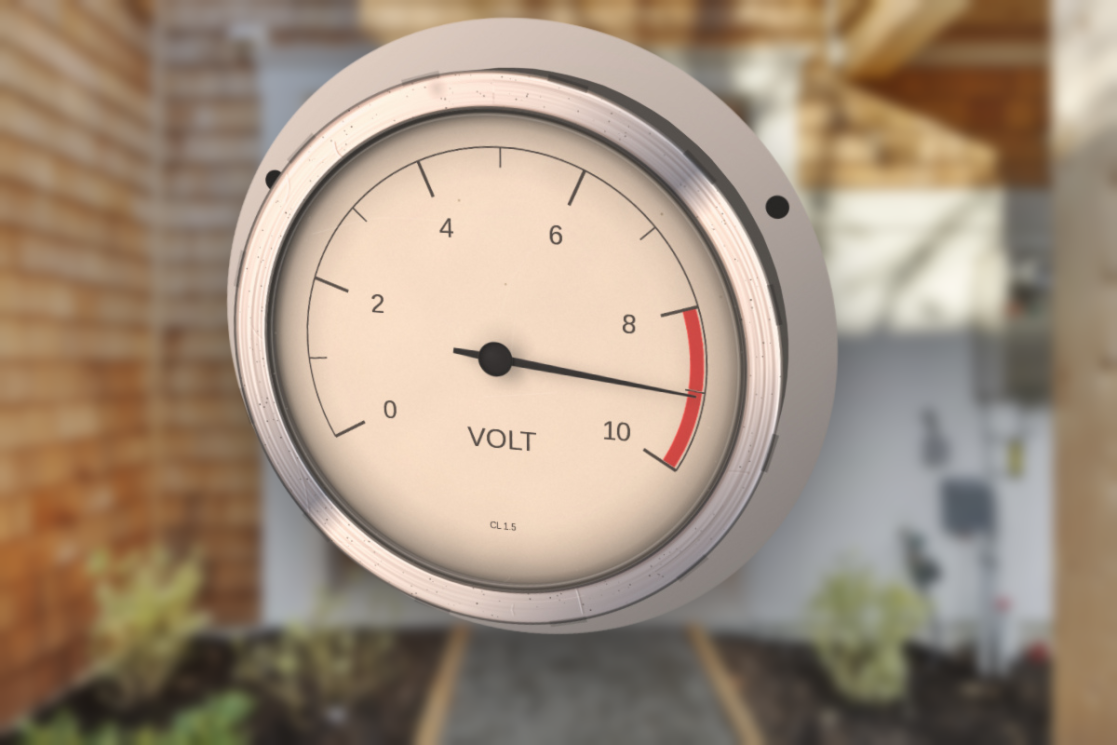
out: 9 V
